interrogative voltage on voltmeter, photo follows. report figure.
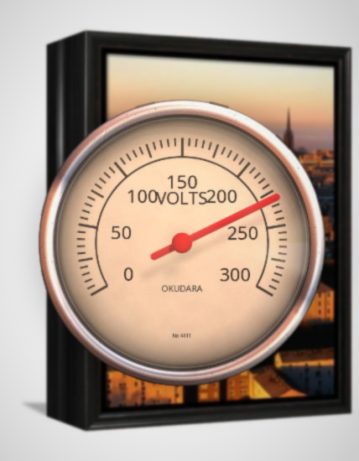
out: 230 V
